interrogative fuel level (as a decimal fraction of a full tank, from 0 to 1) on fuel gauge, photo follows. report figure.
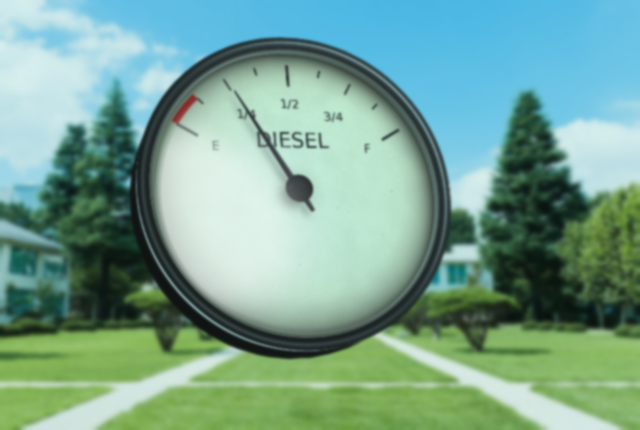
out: 0.25
